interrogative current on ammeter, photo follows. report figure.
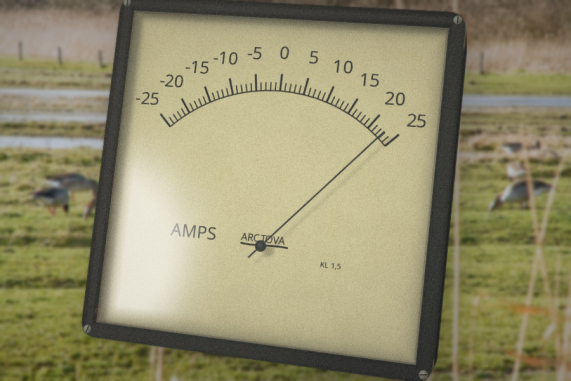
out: 23 A
